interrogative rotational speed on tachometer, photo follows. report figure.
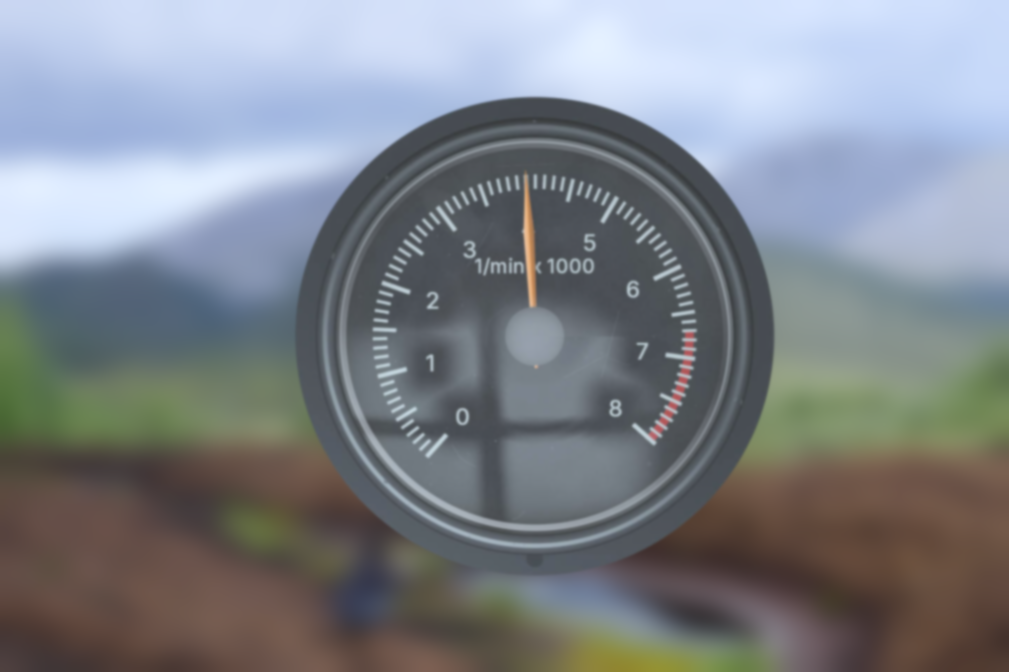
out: 4000 rpm
